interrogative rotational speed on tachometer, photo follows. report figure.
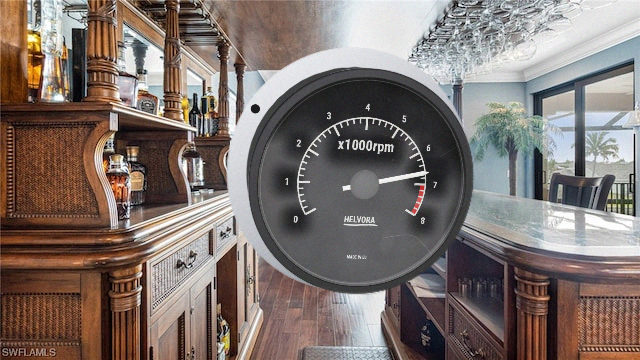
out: 6600 rpm
